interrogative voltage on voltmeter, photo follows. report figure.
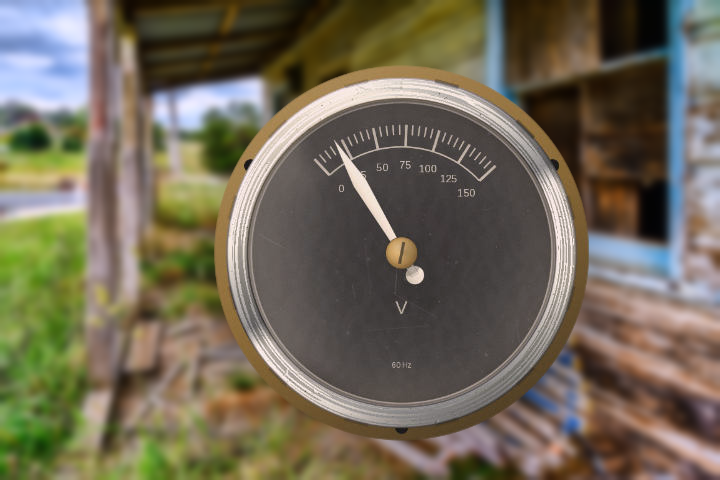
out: 20 V
